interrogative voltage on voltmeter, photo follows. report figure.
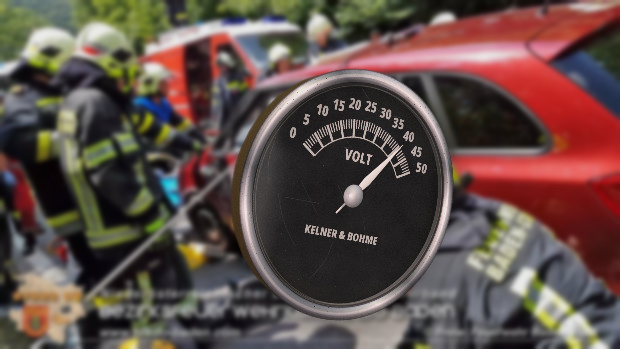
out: 40 V
